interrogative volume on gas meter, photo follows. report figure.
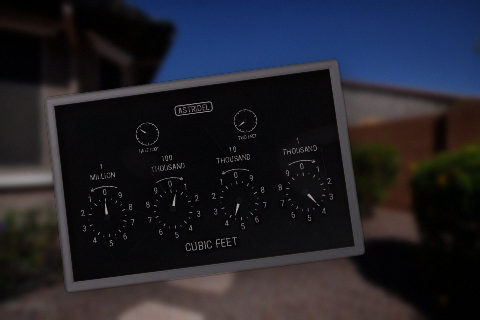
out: 4400 ft³
